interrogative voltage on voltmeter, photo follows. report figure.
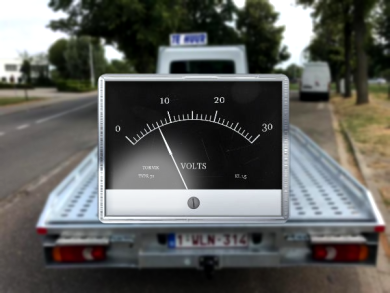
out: 7 V
